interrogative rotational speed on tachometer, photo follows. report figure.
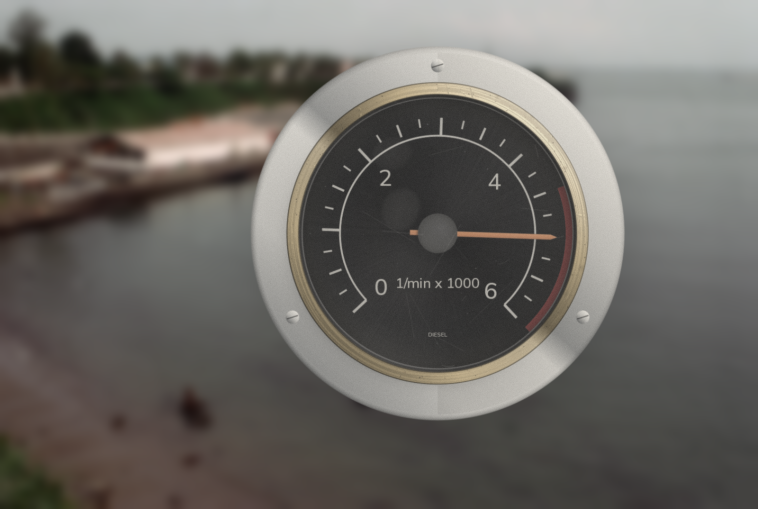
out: 5000 rpm
